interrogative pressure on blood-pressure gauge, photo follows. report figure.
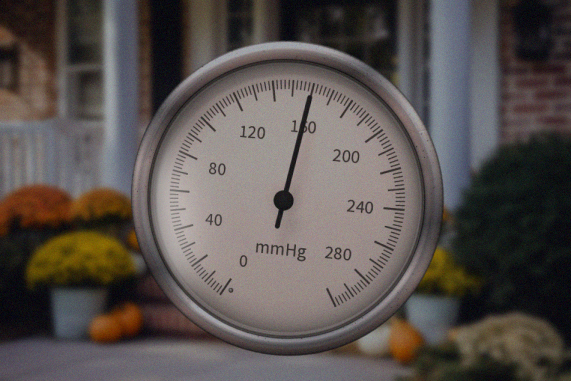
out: 160 mmHg
